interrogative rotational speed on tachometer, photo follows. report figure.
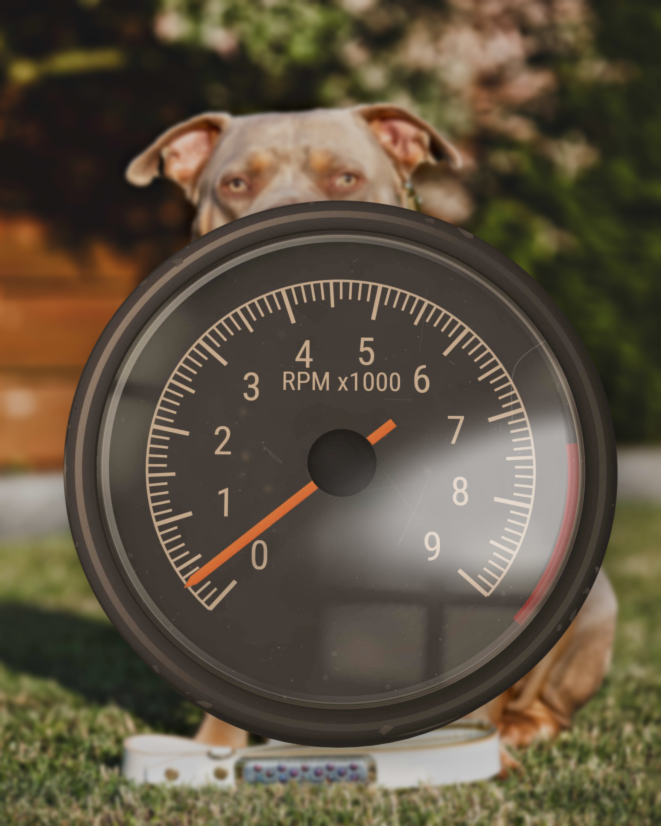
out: 300 rpm
